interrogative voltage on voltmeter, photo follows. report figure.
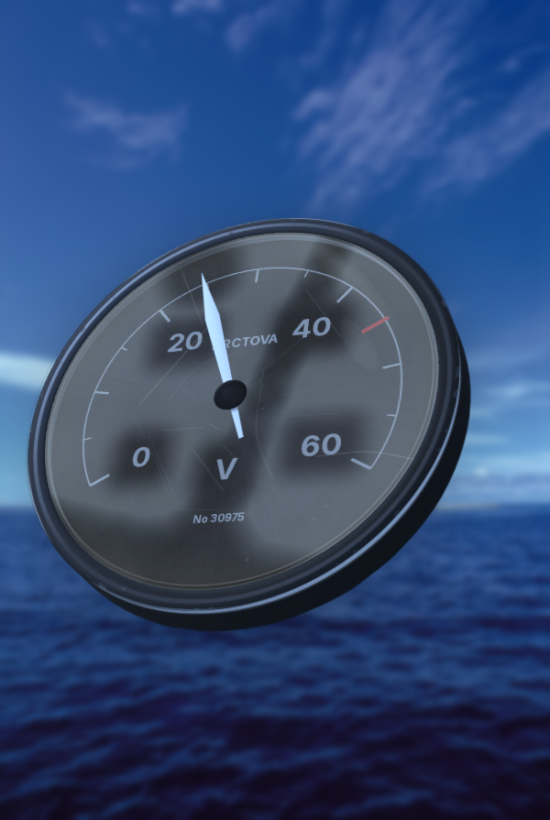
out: 25 V
